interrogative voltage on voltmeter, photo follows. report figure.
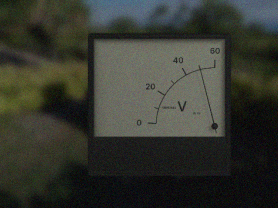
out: 50 V
